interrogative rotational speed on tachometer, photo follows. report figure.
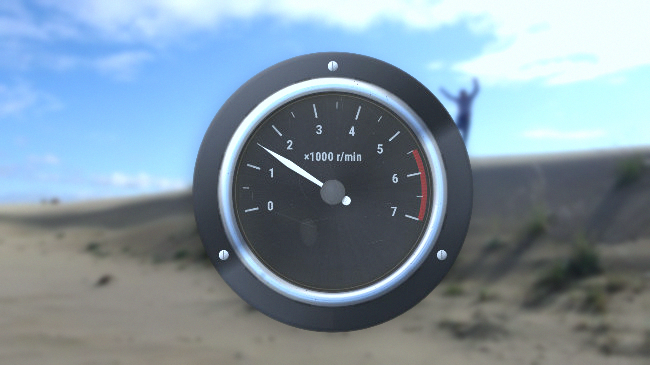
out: 1500 rpm
